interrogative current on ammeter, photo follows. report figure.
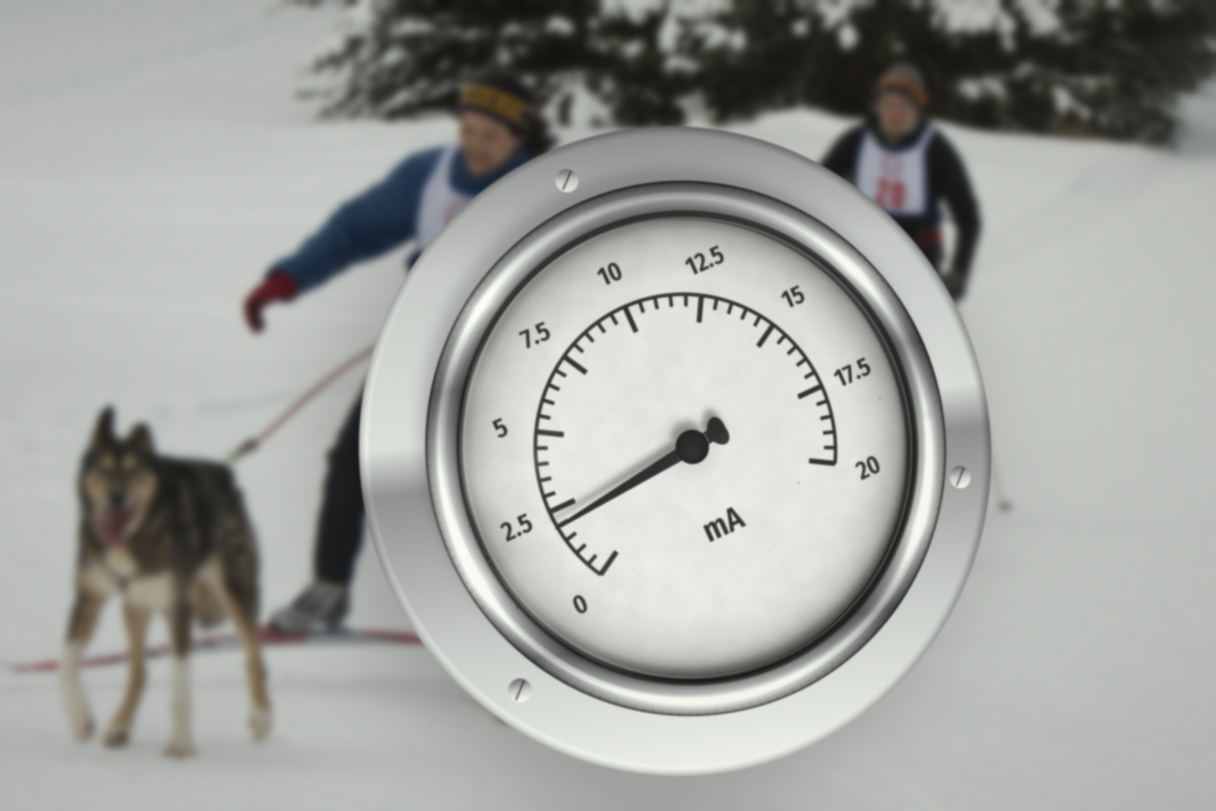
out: 2 mA
